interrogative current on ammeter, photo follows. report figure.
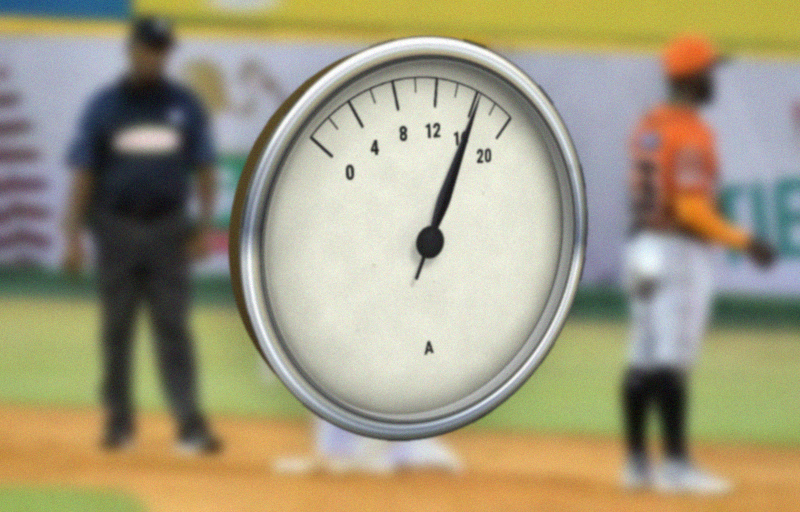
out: 16 A
